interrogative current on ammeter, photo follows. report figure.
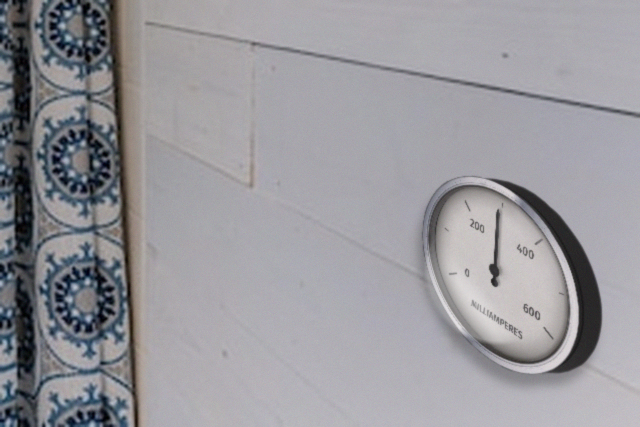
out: 300 mA
